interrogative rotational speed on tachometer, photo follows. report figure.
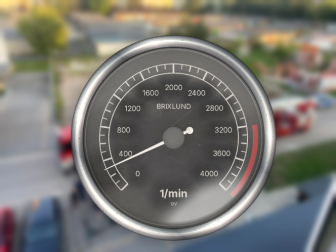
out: 300 rpm
